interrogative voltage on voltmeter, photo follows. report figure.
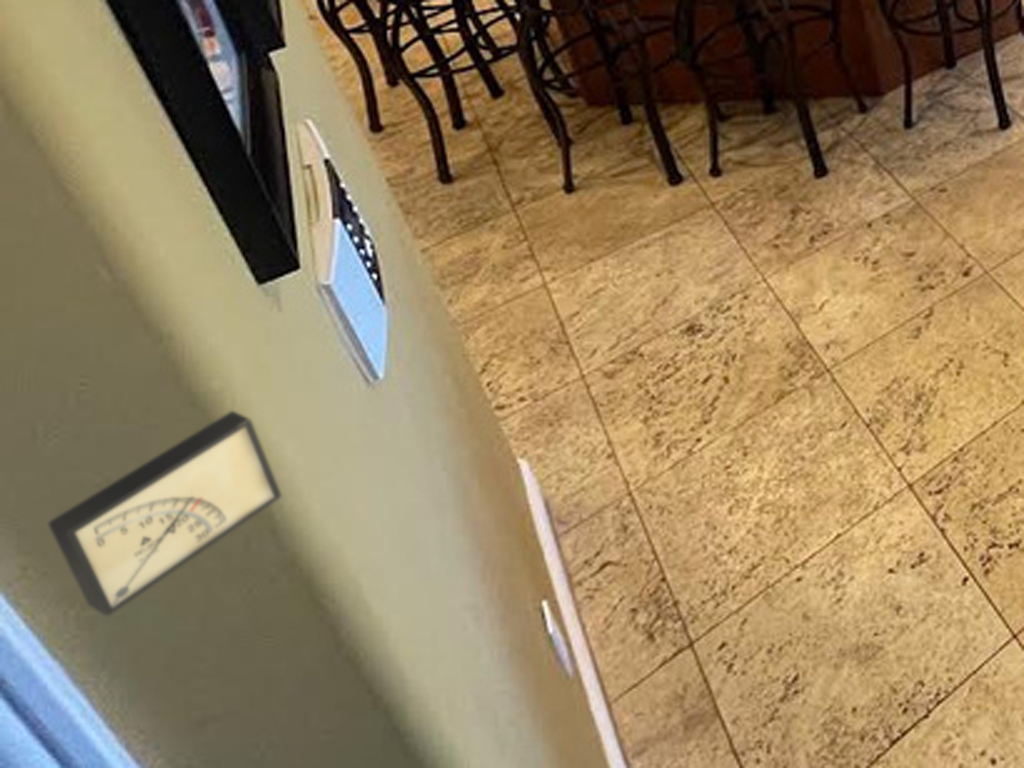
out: 17.5 V
